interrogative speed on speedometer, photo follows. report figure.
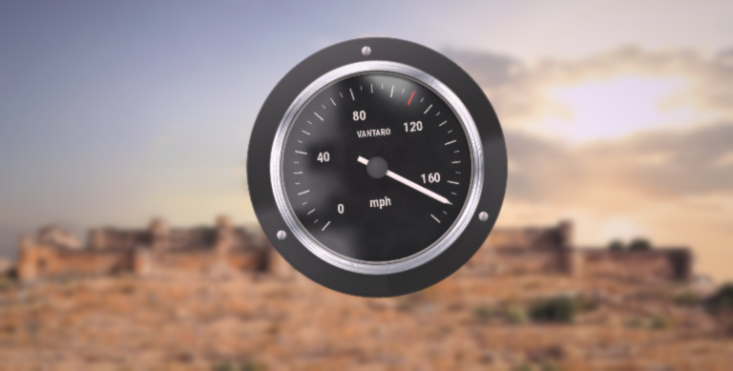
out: 170 mph
